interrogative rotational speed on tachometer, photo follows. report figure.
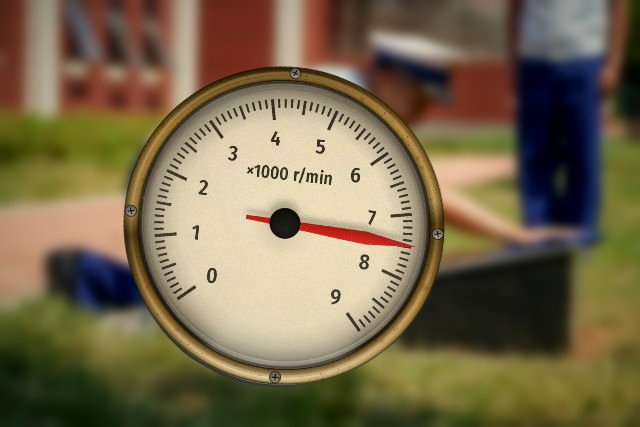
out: 7500 rpm
